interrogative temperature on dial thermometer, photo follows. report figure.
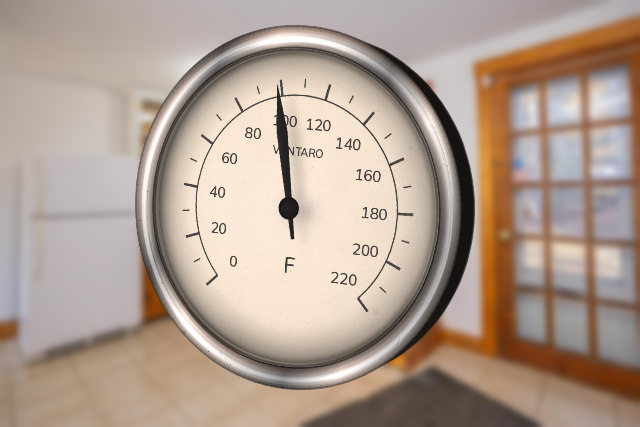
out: 100 °F
